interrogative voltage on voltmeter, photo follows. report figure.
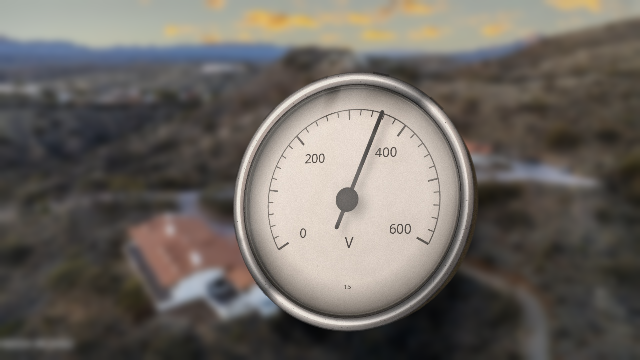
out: 360 V
